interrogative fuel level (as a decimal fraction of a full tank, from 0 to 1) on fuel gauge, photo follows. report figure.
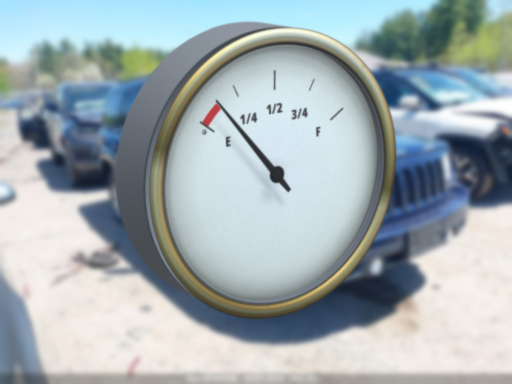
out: 0.125
